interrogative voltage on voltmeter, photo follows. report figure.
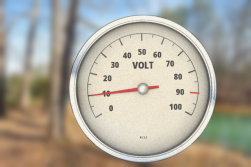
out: 10 V
